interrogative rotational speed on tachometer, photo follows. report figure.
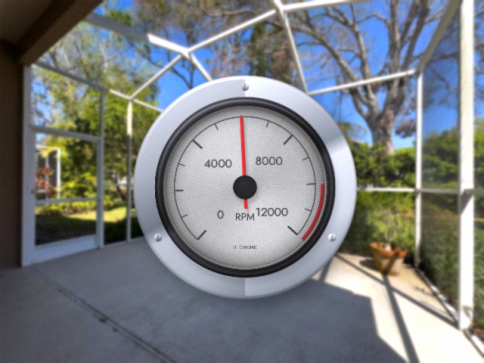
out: 6000 rpm
